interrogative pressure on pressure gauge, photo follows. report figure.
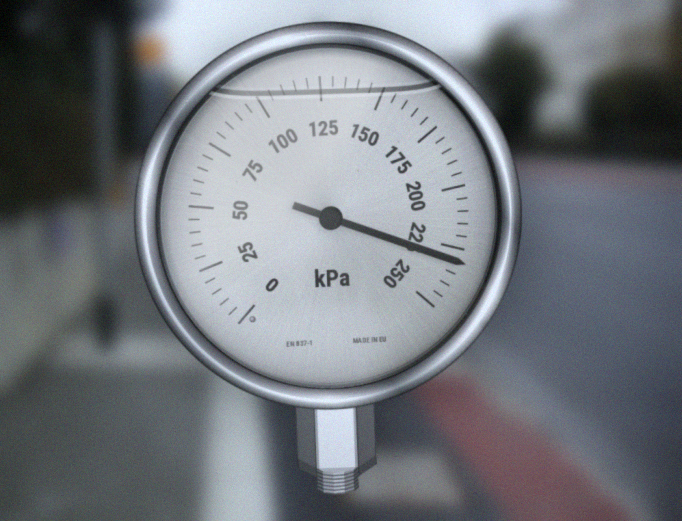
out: 230 kPa
